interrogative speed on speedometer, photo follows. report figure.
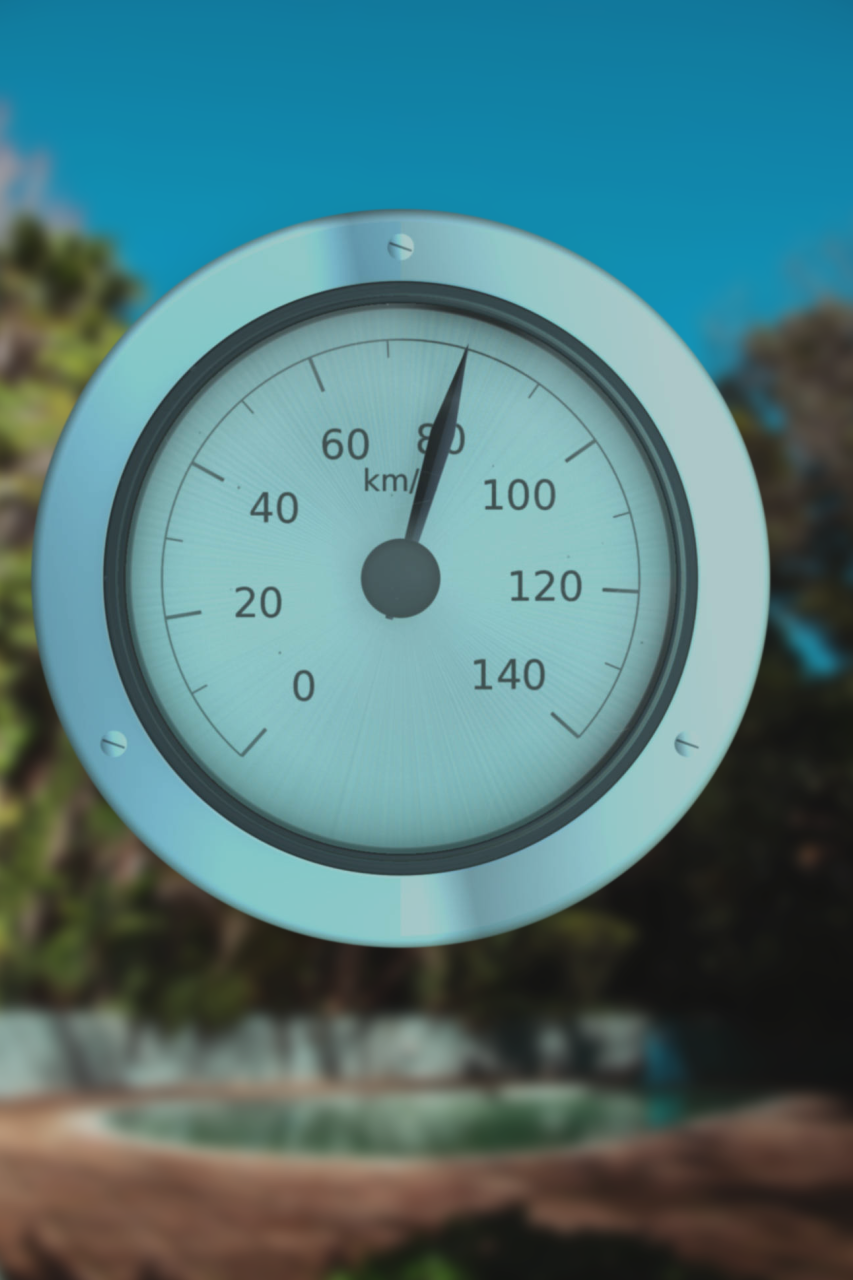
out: 80 km/h
